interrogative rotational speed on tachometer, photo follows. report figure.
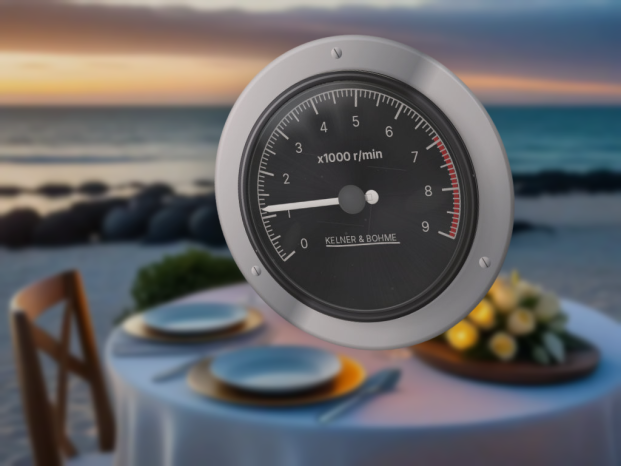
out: 1200 rpm
